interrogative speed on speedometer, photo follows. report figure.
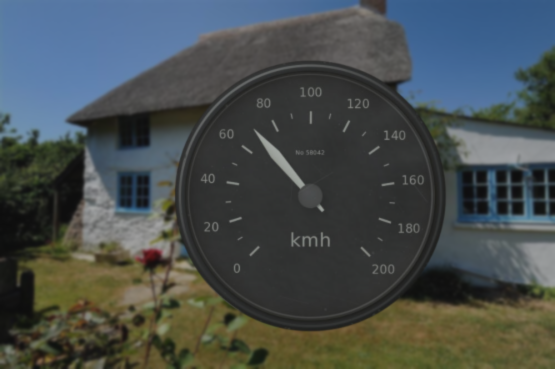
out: 70 km/h
